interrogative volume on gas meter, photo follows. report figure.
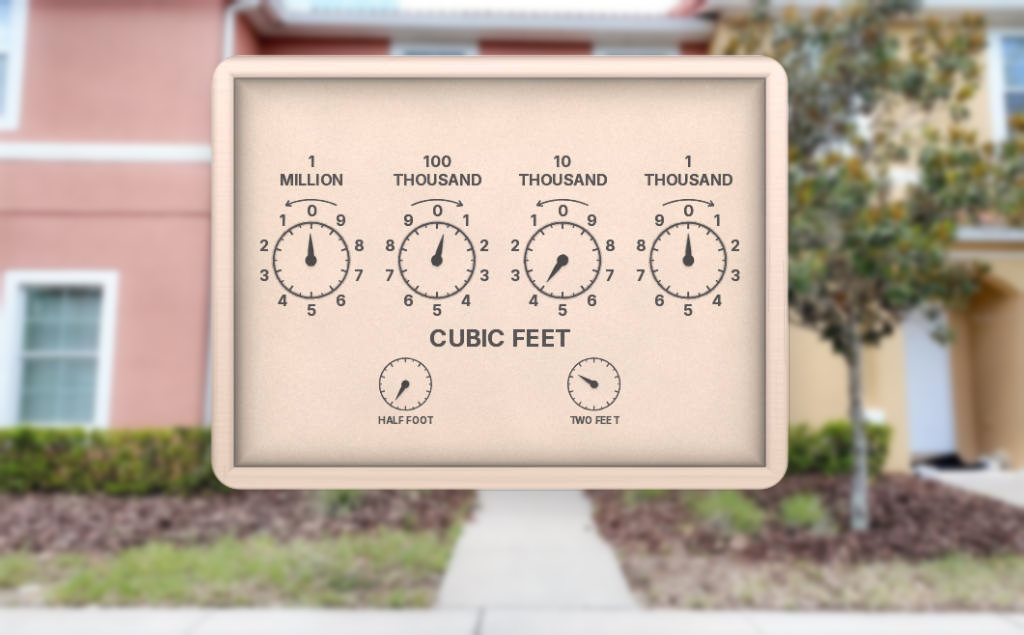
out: 4000 ft³
